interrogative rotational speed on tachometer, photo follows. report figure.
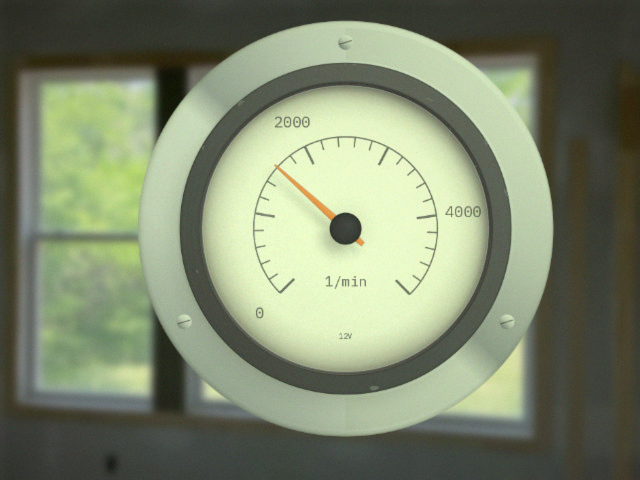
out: 1600 rpm
